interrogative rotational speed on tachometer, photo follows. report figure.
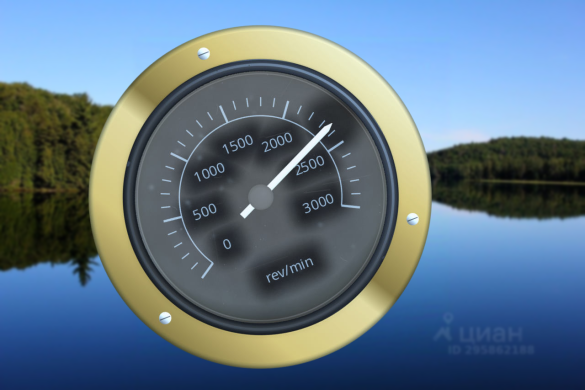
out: 2350 rpm
